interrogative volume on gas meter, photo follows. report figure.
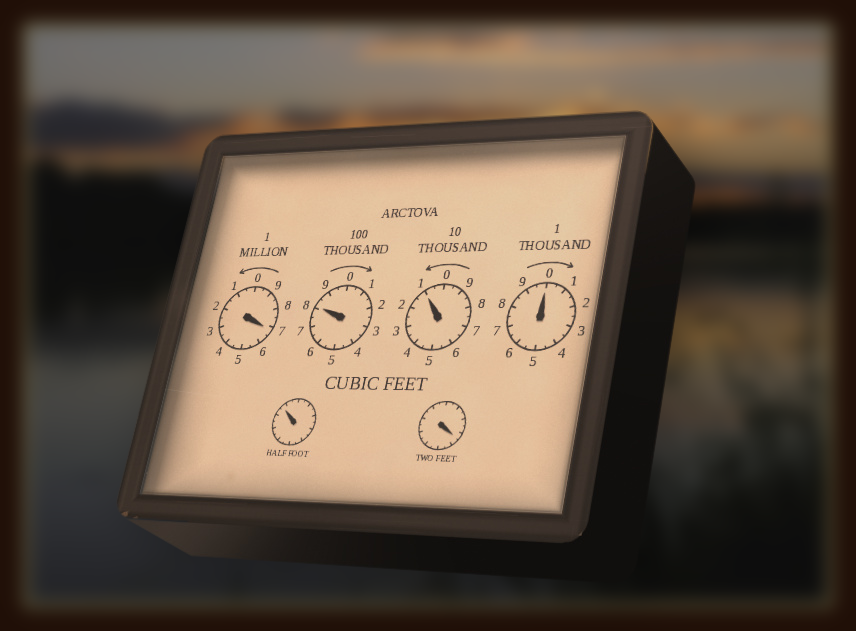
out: 681000 ft³
